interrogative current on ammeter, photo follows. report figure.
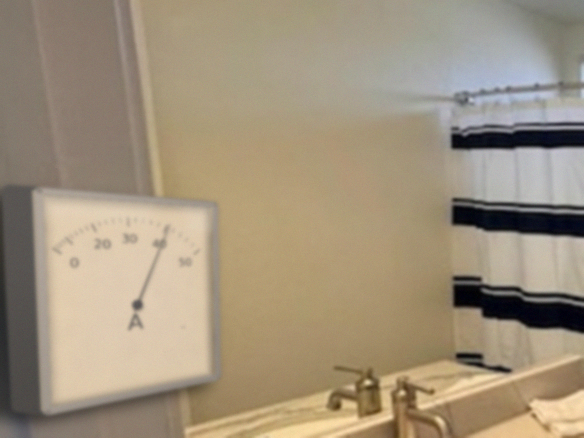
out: 40 A
